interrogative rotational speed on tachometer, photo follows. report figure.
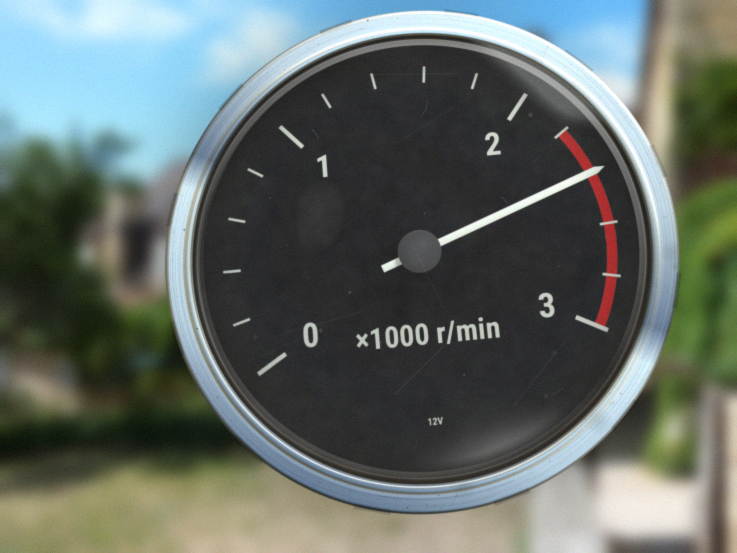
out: 2400 rpm
